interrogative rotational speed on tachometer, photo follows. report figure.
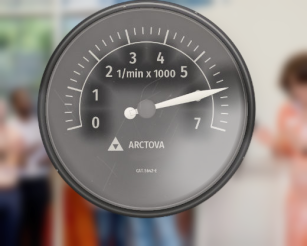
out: 6000 rpm
